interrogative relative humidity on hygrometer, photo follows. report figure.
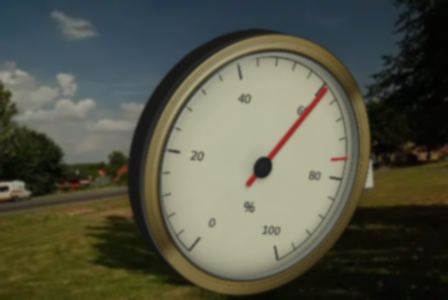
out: 60 %
